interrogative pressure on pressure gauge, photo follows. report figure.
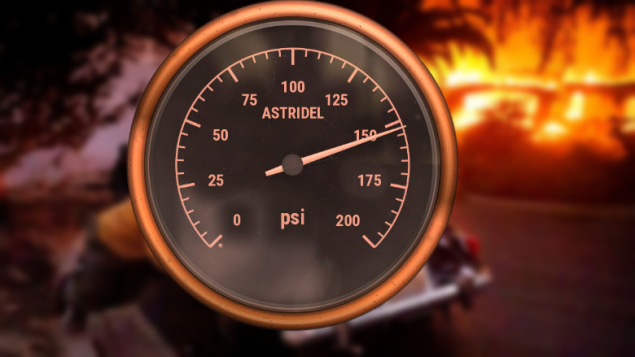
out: 152.5 psi
